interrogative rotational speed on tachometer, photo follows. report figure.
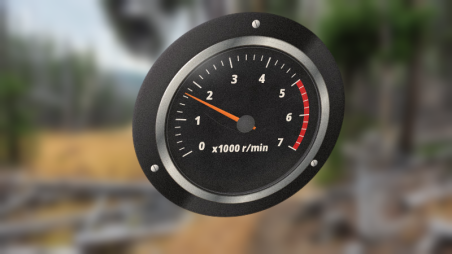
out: 1700 rpm
